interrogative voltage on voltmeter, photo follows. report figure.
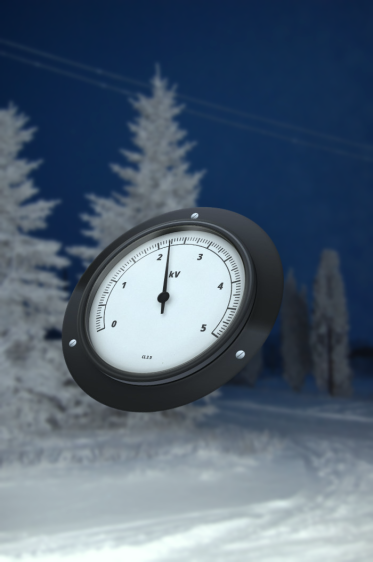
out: 2.25 kV
